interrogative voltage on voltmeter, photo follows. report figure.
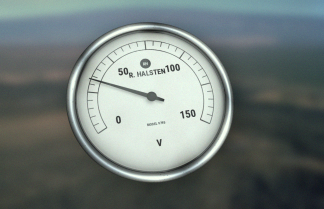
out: 32.5 V
